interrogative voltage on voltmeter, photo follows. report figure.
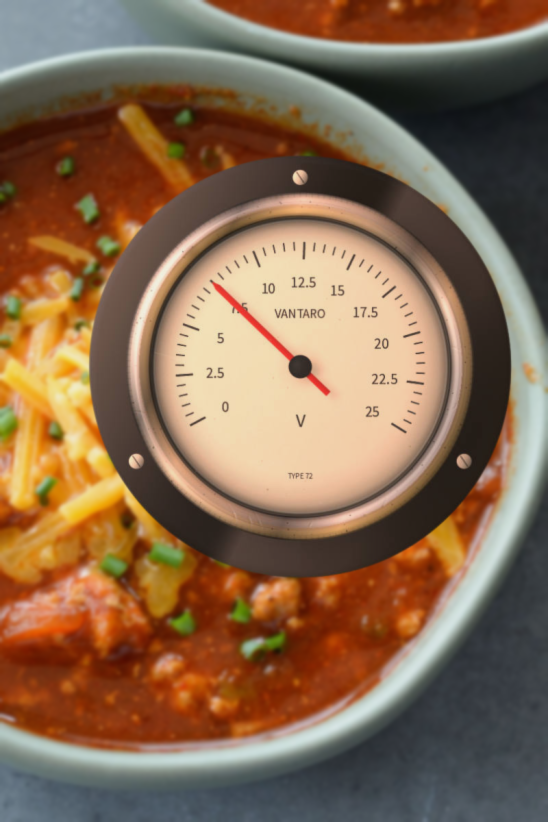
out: 7.5 V
